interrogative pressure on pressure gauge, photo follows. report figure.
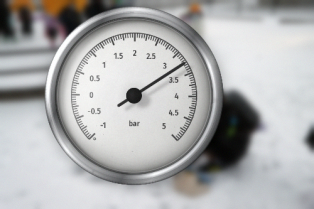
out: 3.25 bar
